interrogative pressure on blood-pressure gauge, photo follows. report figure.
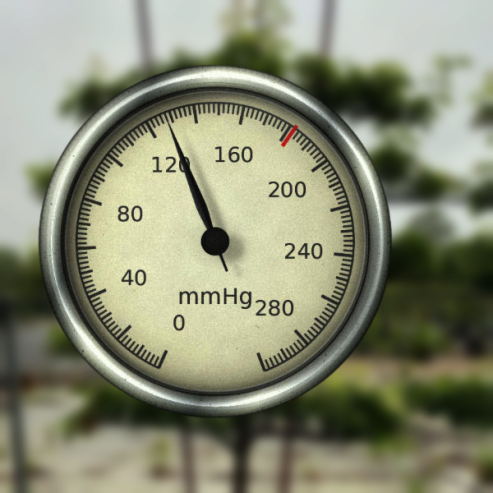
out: 128 mmHg
